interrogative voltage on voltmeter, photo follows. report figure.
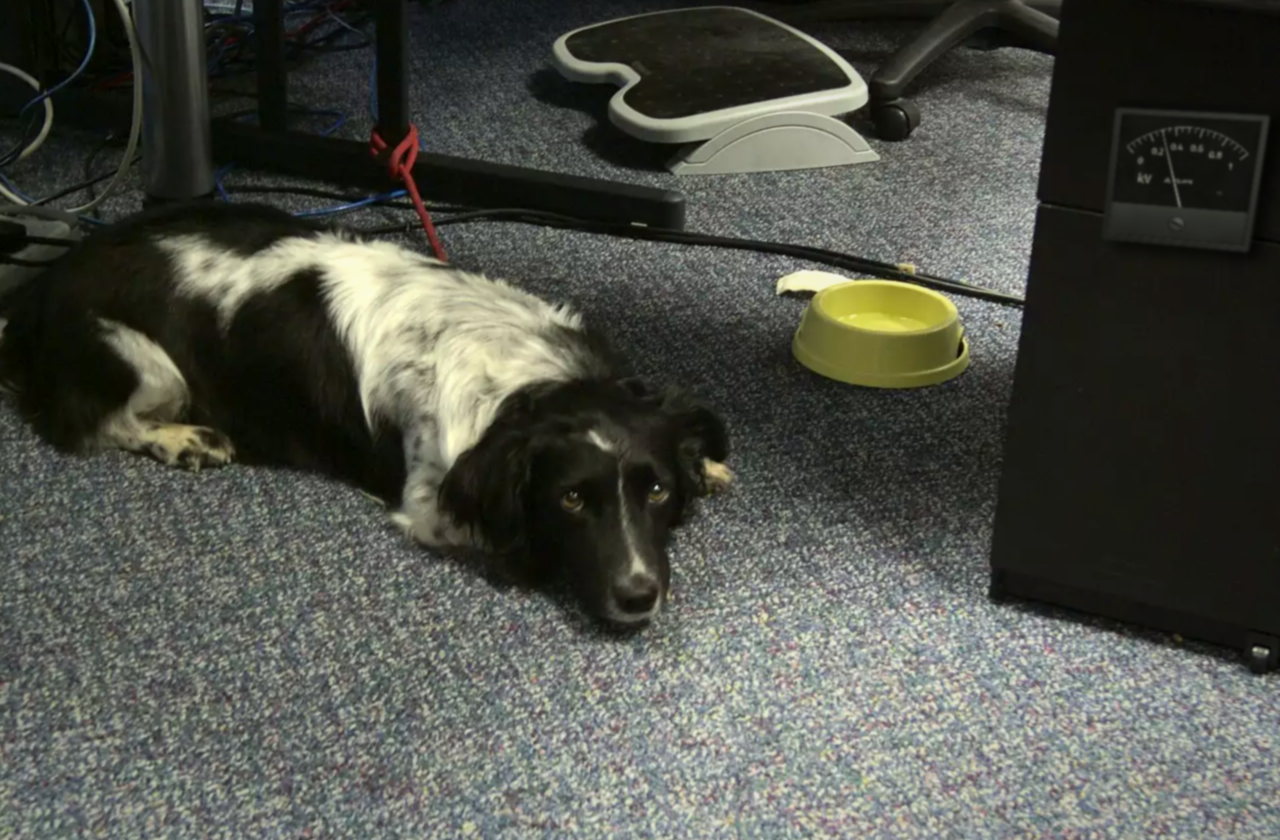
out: 0.3 kV
